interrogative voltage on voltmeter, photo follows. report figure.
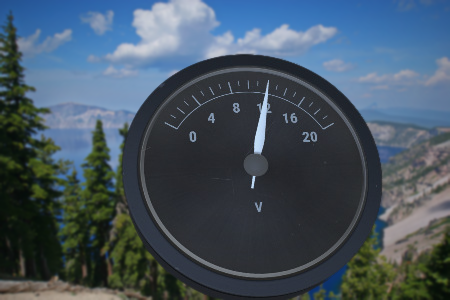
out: 12 V
